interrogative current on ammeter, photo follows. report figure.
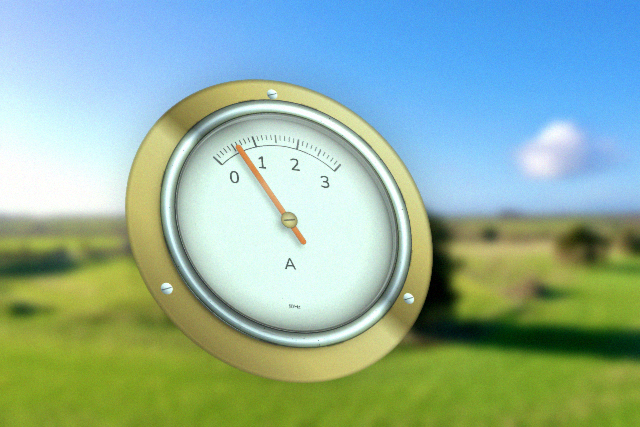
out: 0.5 A
